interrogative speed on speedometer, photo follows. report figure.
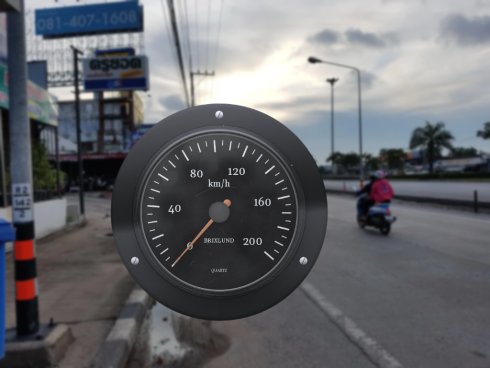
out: 0 km/h
